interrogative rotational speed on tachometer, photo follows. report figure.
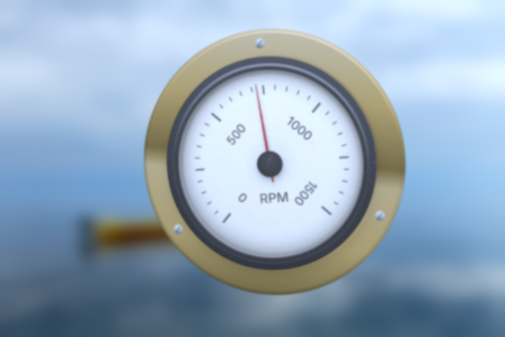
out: 725 rpm
